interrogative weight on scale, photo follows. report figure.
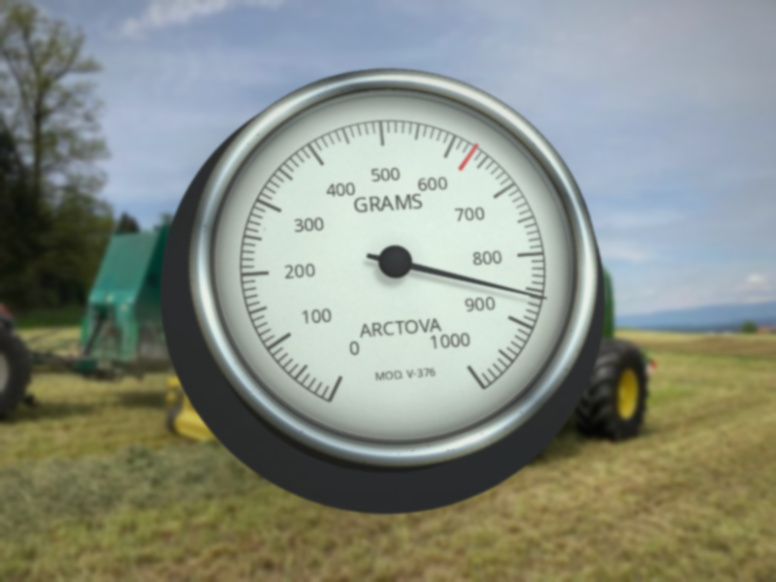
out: 860 g
